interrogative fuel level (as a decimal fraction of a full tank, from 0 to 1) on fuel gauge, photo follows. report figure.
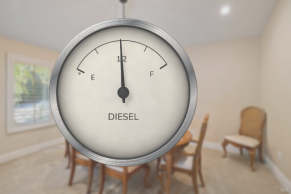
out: 0.5
